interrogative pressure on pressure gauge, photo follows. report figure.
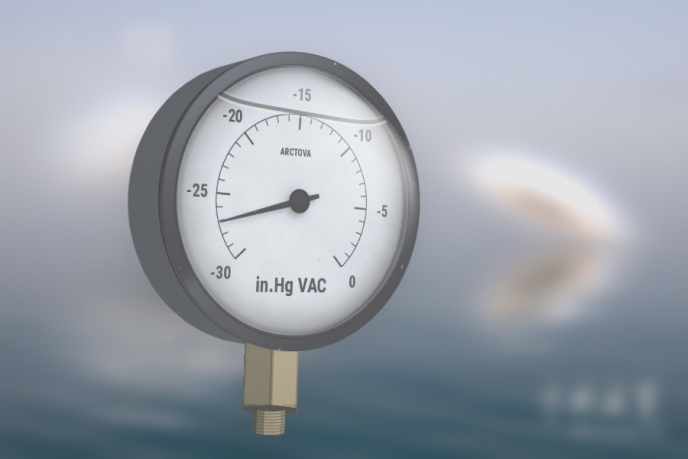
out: -27 inHg
